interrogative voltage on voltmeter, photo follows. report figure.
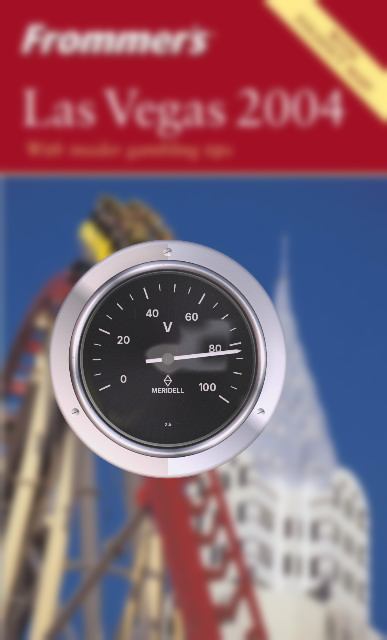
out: 82.5 V
